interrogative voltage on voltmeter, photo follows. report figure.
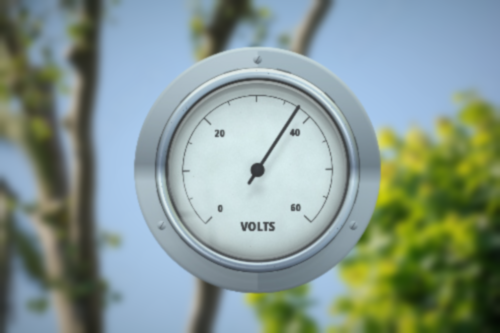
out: 37.5 V
